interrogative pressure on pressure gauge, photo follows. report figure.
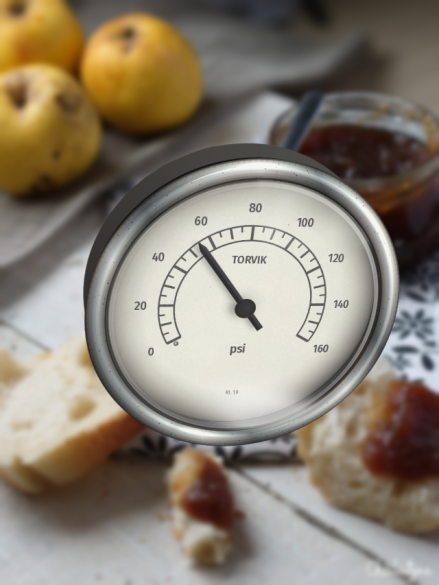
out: 55 psi
